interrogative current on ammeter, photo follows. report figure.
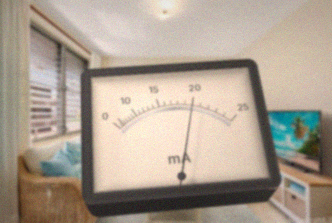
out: 20 mA
